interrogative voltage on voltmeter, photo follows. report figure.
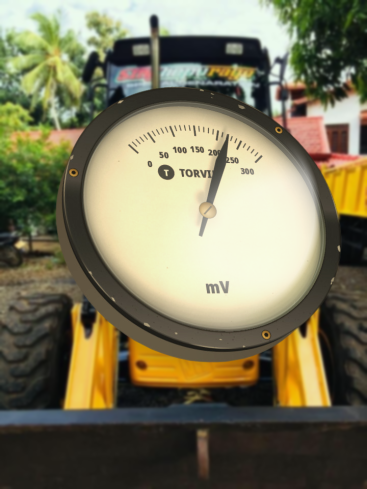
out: 220 mV
